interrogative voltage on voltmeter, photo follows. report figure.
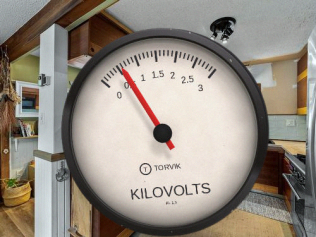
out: 0.6 kV
